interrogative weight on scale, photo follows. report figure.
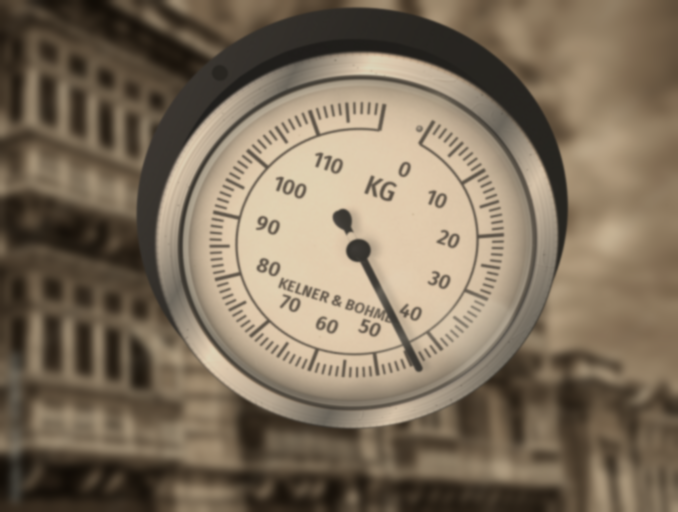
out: 44 kg
